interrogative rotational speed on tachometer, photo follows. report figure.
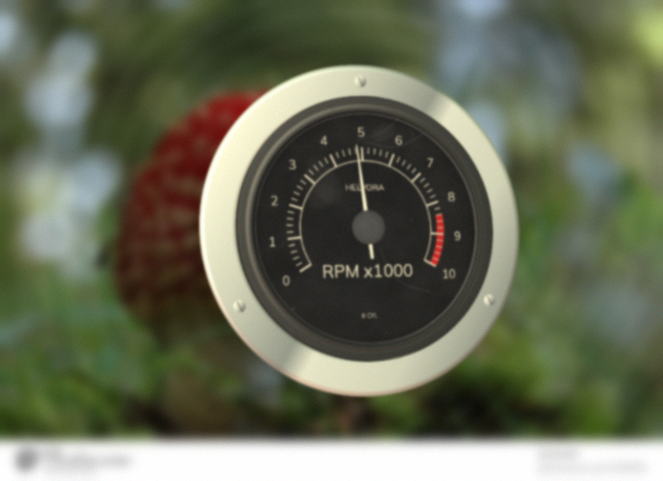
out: 4800 rpm
